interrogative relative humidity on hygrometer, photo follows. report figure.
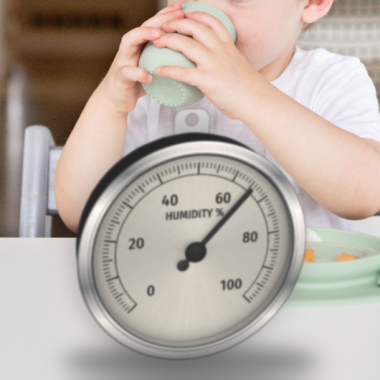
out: 65 %
